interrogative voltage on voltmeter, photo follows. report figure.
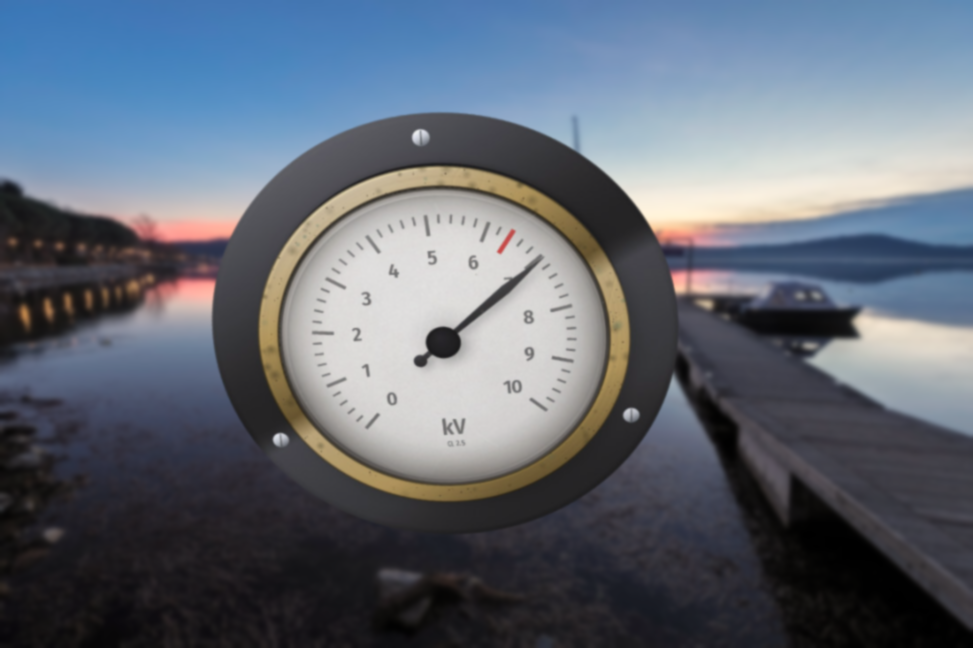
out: 7 kV
